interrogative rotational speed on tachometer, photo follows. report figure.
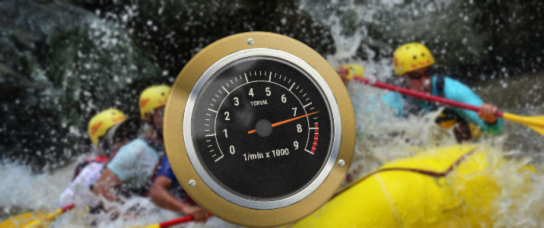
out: 7400 rpm
